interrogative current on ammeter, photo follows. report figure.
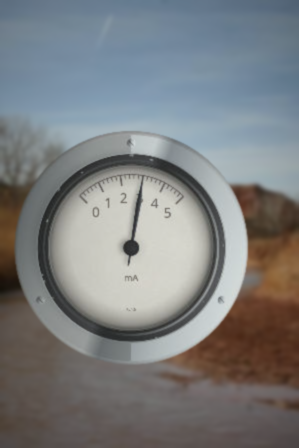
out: 3 mA
